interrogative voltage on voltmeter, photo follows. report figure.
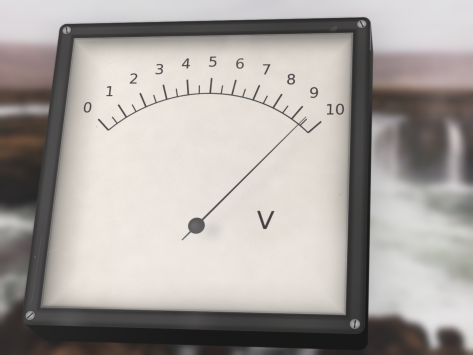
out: 9.5 V
